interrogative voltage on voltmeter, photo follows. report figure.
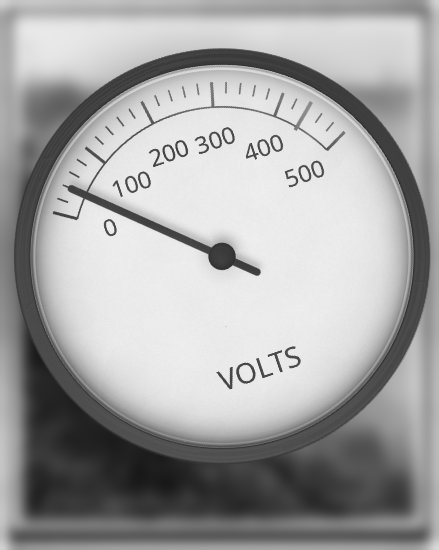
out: 40 V
